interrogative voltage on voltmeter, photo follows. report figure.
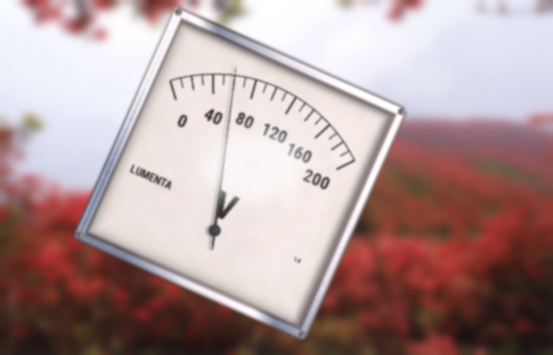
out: 60 V
